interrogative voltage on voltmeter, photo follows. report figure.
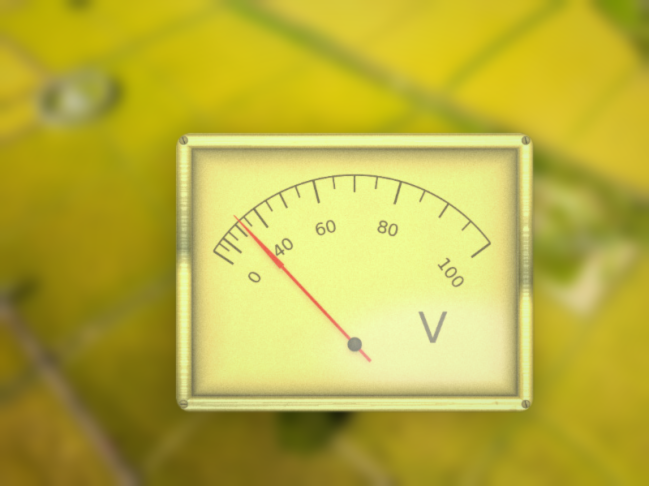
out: 32.5 V
